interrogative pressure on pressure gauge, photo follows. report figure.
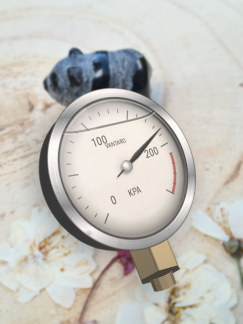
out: 185 kPa
